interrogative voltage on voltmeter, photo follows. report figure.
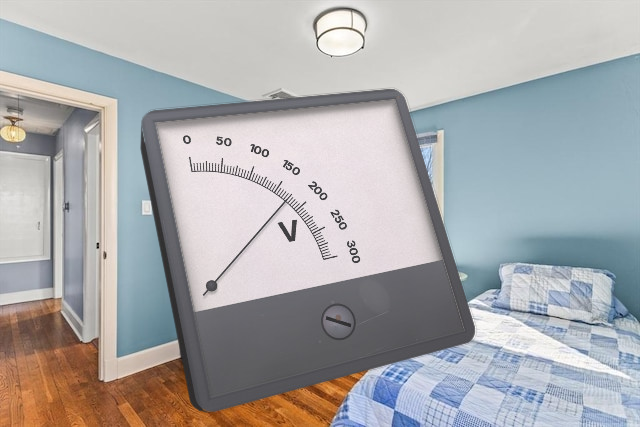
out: 175 V
